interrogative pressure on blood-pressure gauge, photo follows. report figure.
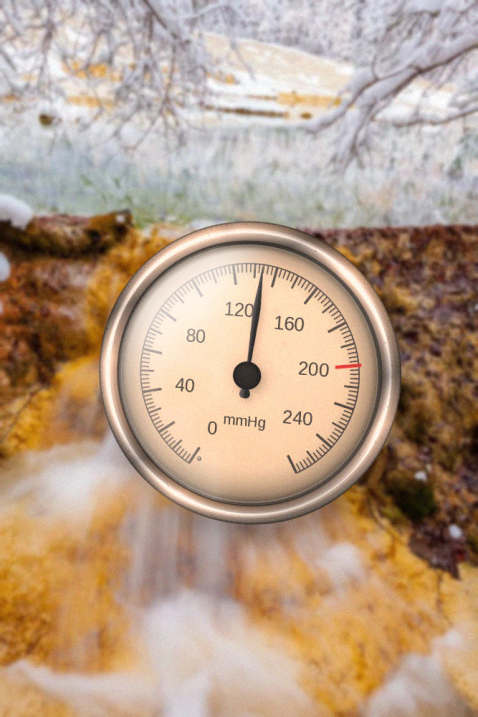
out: 134 mmHg
